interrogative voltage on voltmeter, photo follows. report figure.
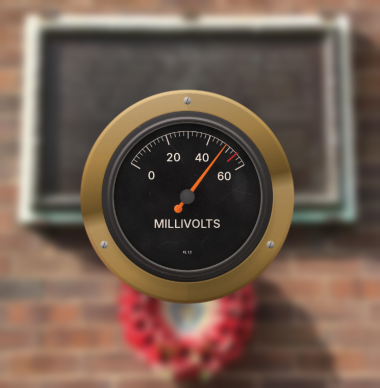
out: 48 mV
